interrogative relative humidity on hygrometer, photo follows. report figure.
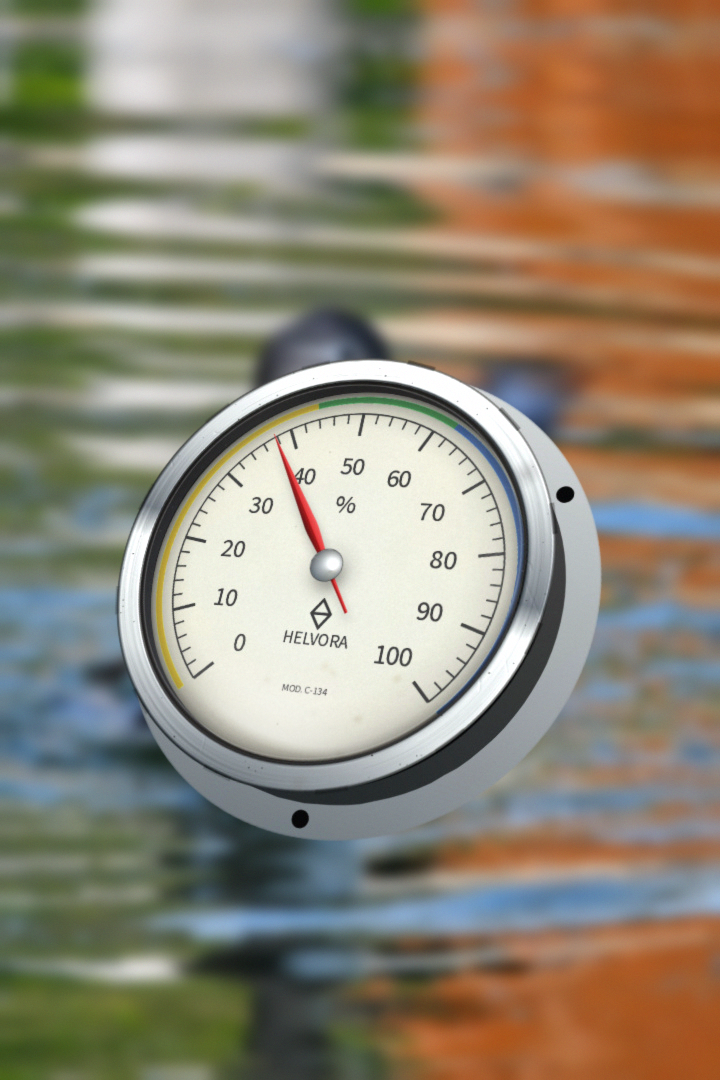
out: 38 %
